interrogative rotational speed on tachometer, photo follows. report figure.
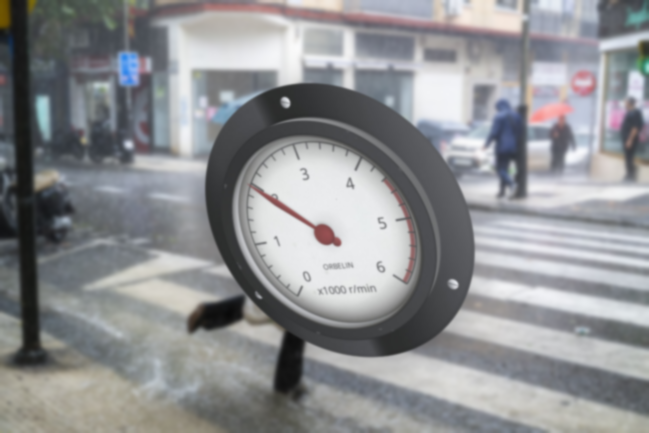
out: 2000 rpm
